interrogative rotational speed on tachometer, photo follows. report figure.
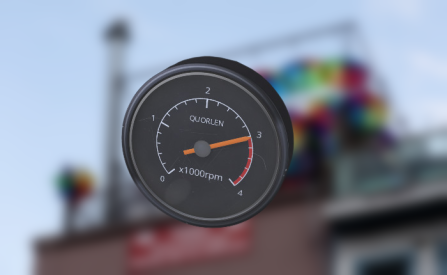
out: 3000 rpm
